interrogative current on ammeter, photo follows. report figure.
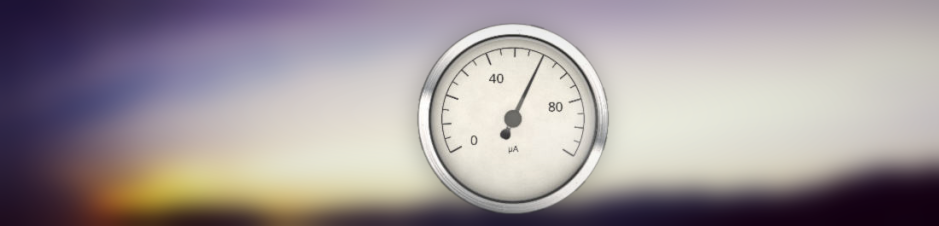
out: 60 µA
